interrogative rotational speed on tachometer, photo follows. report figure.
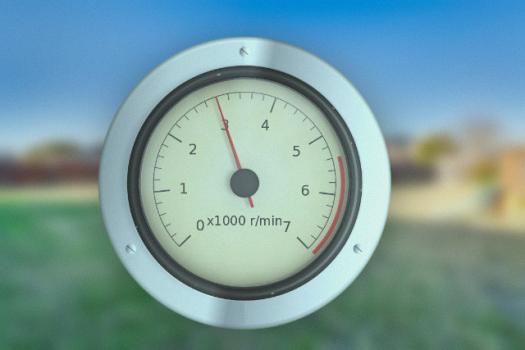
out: 3000 rpm
